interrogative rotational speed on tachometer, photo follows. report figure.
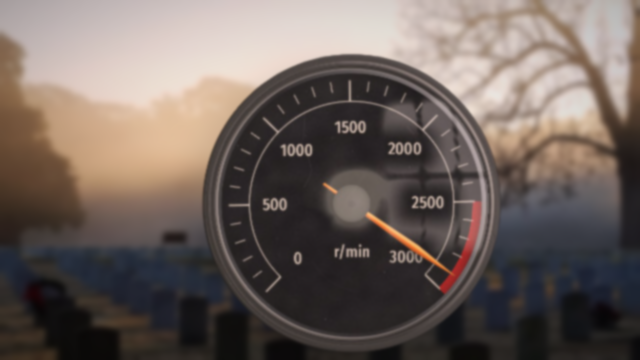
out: 2900 rpm
